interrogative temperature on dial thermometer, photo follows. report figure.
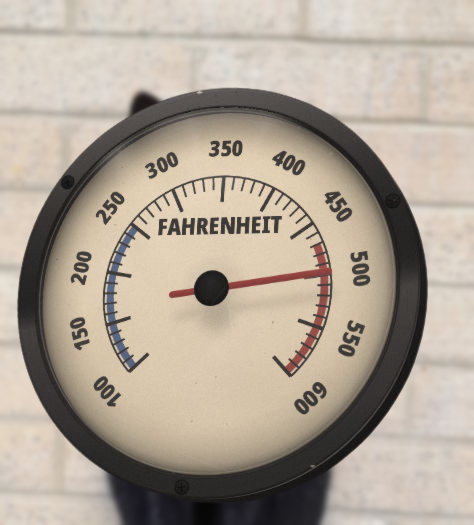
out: 500 °F
